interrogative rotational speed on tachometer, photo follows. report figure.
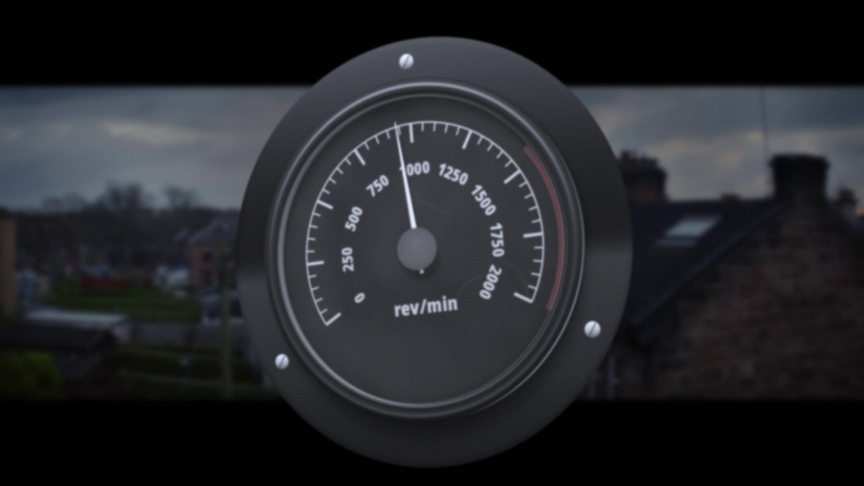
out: 950 rpm
